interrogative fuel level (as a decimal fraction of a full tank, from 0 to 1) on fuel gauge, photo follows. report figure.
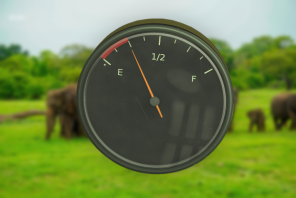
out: 0.25
